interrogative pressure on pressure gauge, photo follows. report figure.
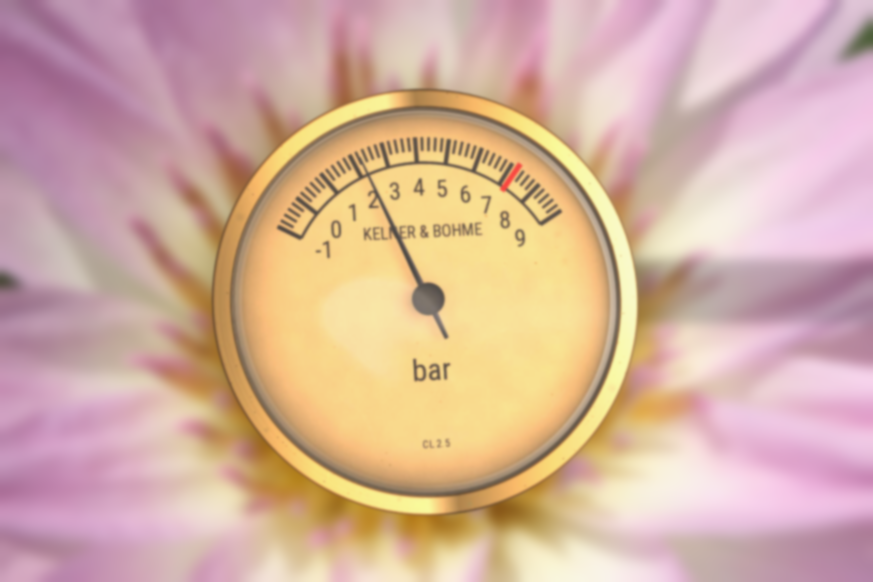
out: 2.2 bar
